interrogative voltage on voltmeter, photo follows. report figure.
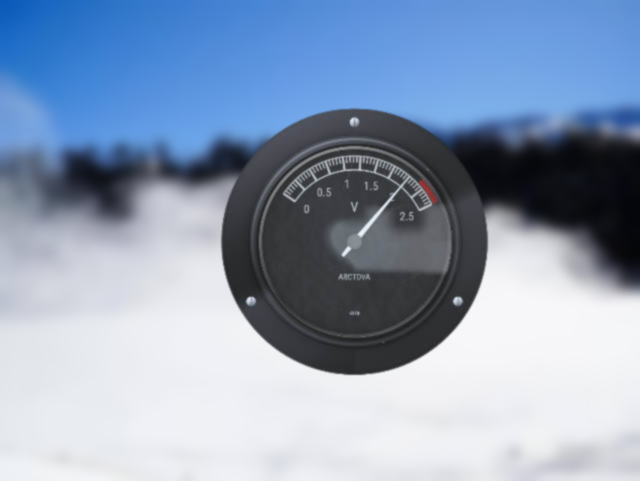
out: 2 V
